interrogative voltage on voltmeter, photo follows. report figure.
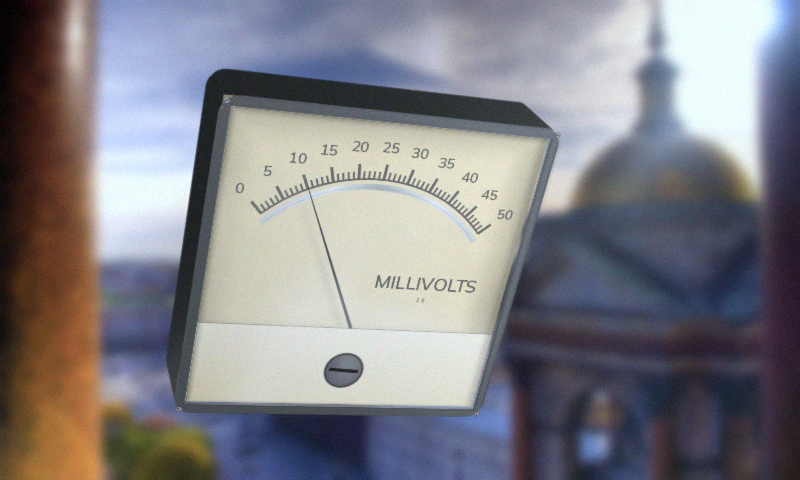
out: 10 mV
